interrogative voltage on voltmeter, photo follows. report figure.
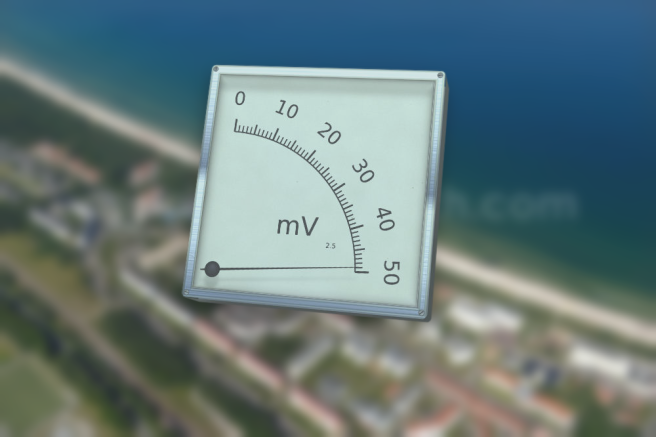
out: 49 mV
